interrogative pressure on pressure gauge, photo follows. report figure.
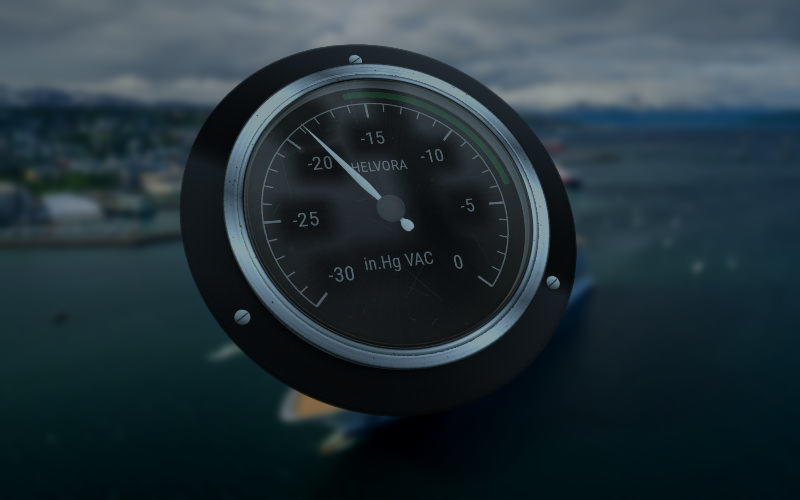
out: -19 inHg
